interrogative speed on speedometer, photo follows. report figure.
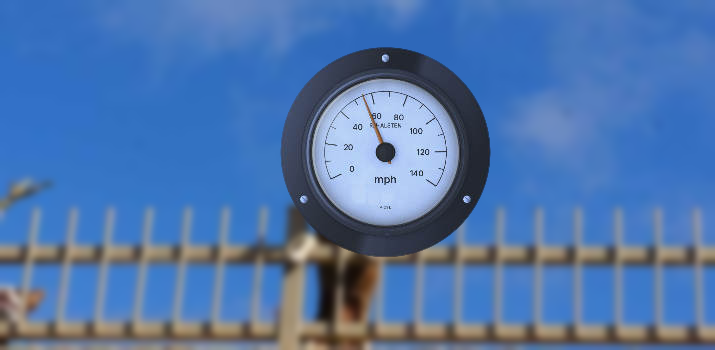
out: 55 mph
